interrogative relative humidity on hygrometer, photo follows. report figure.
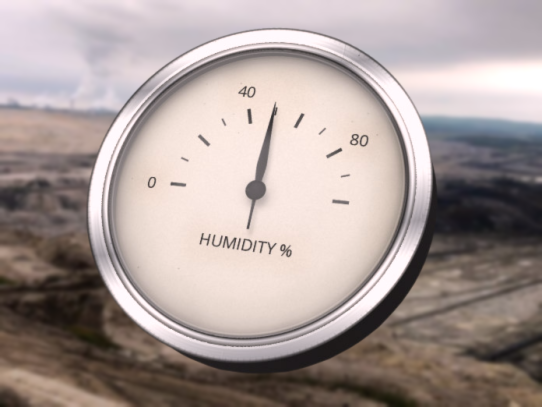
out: 50 %
